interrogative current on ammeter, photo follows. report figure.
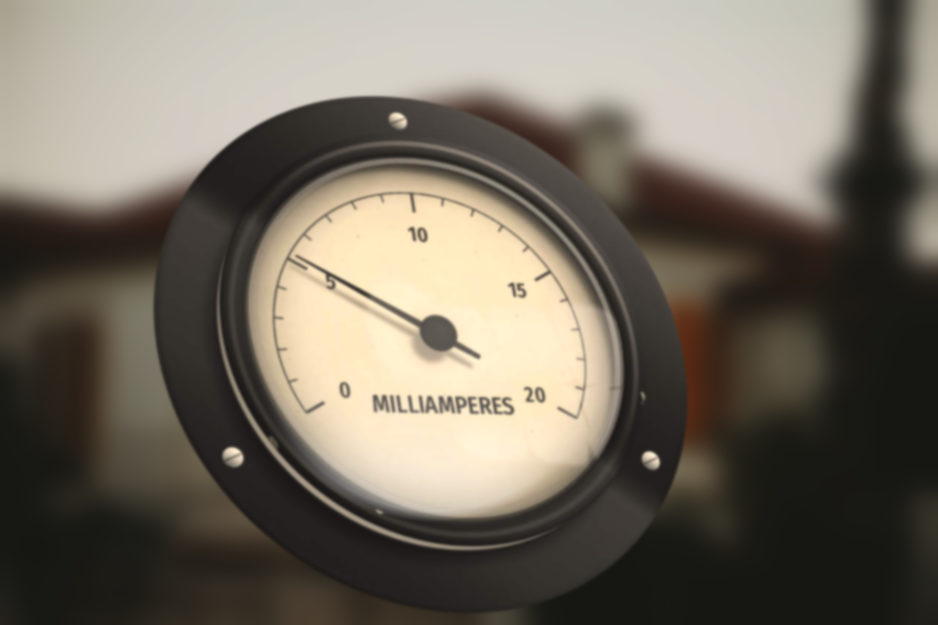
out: 5 mA
